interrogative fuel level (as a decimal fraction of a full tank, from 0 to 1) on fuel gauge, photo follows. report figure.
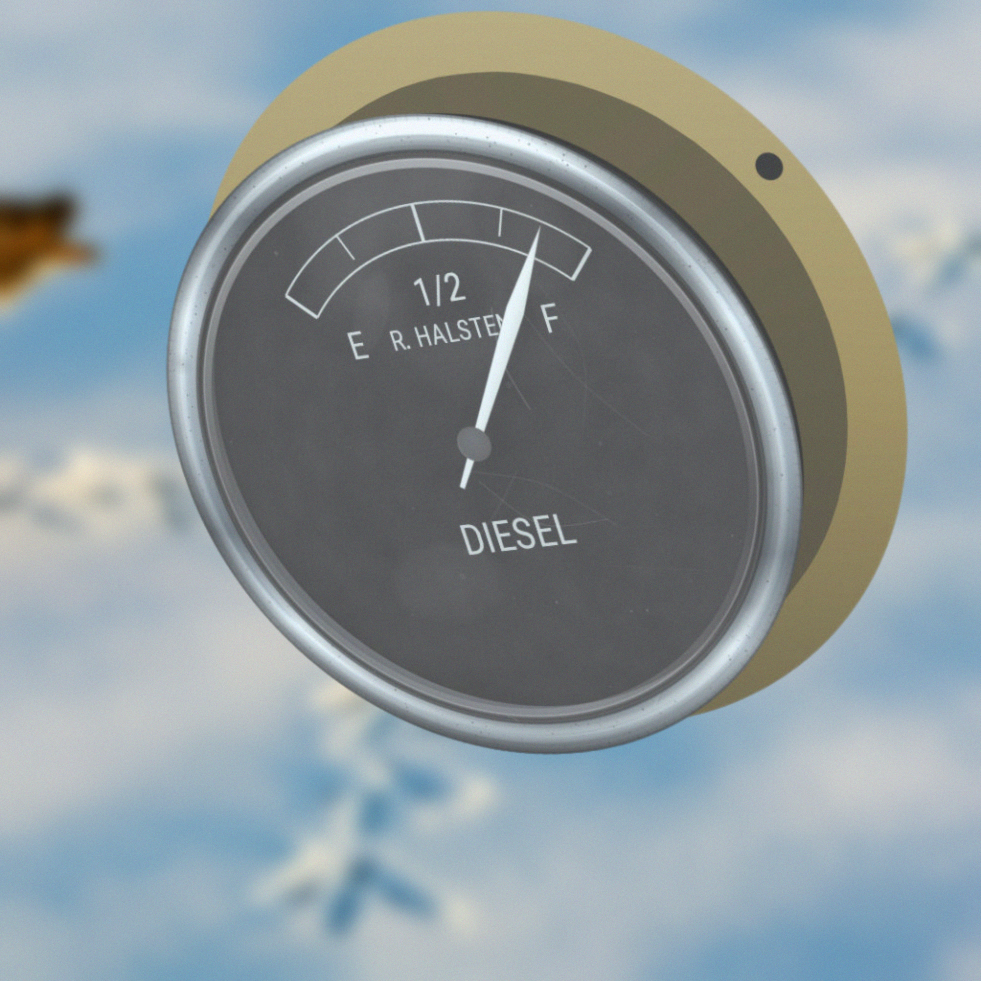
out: 0.875
